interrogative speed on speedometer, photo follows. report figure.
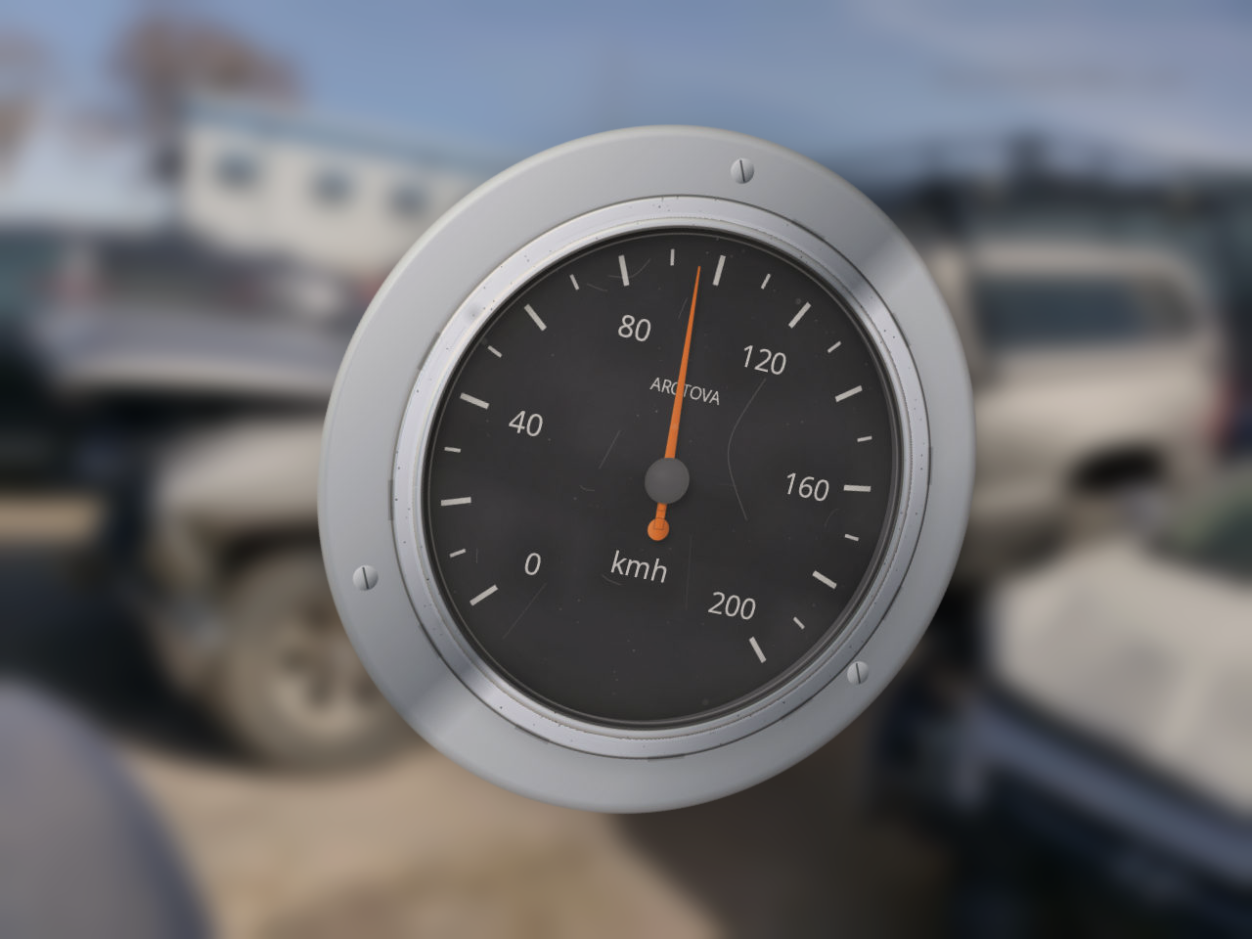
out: 95 km/h
